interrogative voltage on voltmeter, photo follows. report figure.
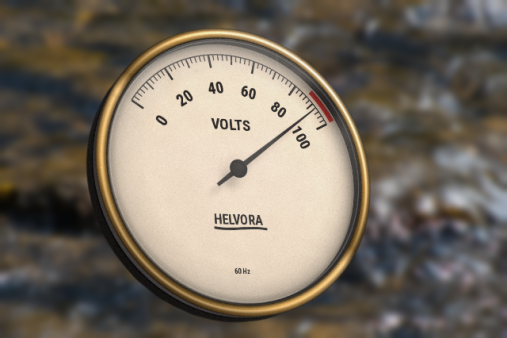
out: 92 V
